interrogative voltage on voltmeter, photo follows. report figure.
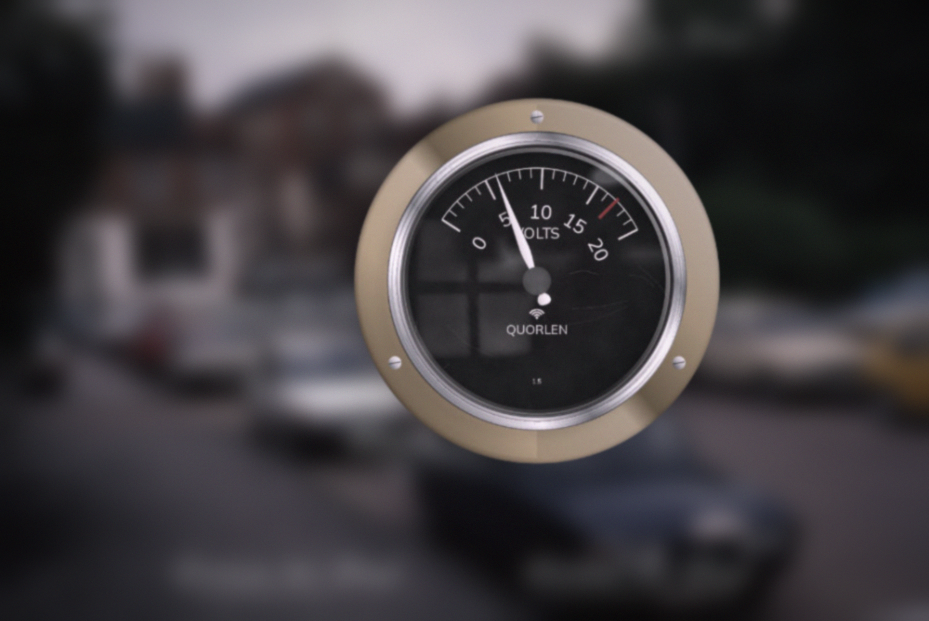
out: 6 V
